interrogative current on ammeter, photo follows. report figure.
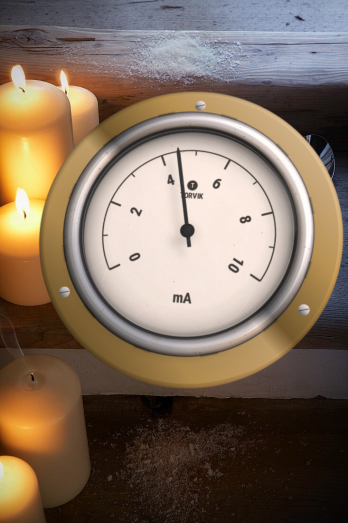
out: 4.5 mA
